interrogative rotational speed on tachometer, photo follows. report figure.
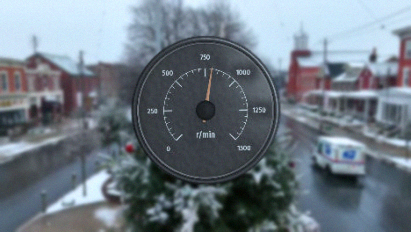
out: 800 rpm
